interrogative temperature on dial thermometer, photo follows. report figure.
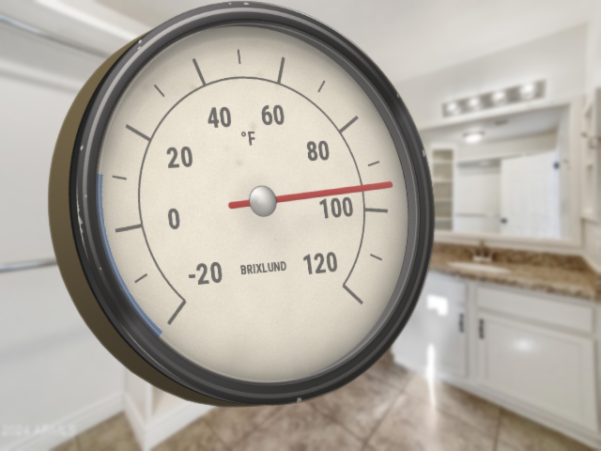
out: 95 °F
